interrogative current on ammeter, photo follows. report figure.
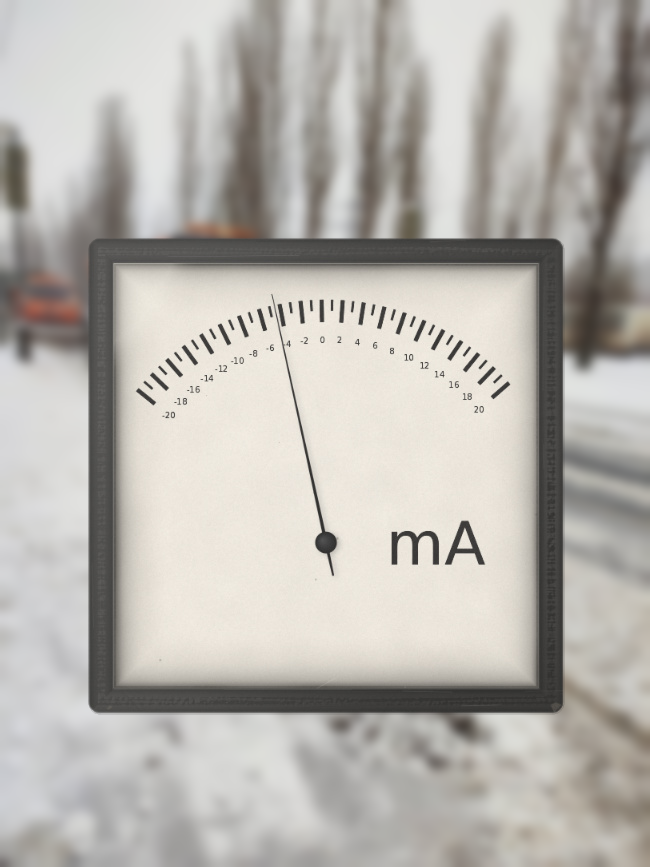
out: -4.5 mA
